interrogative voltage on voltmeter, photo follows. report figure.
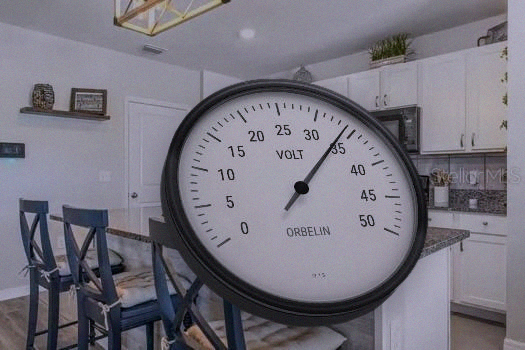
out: 34 V
